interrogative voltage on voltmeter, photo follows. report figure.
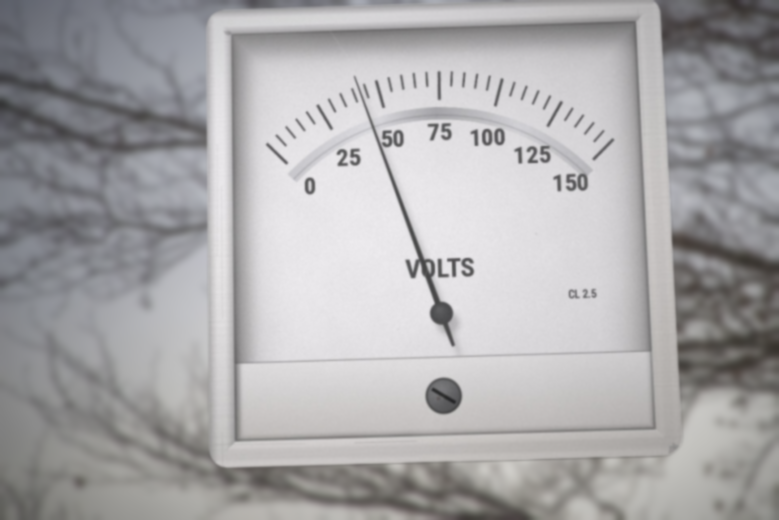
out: 42.5 V
